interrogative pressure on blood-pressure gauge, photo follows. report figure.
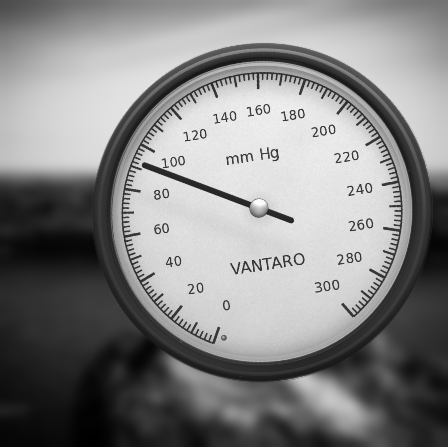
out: 92 mmHg
